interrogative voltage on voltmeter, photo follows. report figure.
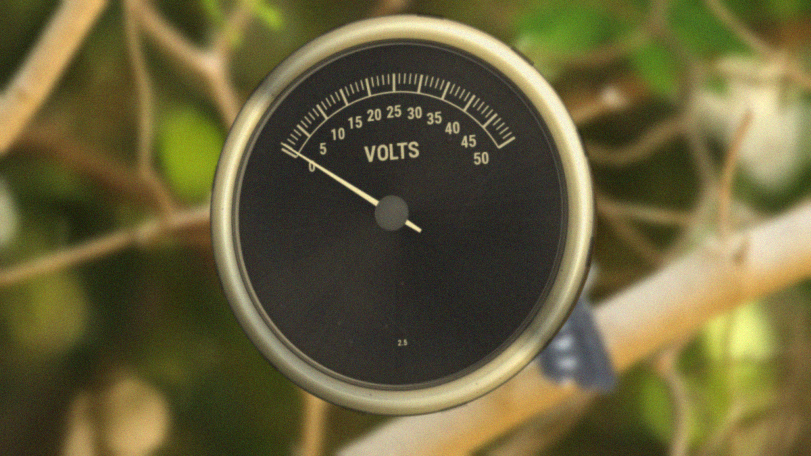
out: 1 V
